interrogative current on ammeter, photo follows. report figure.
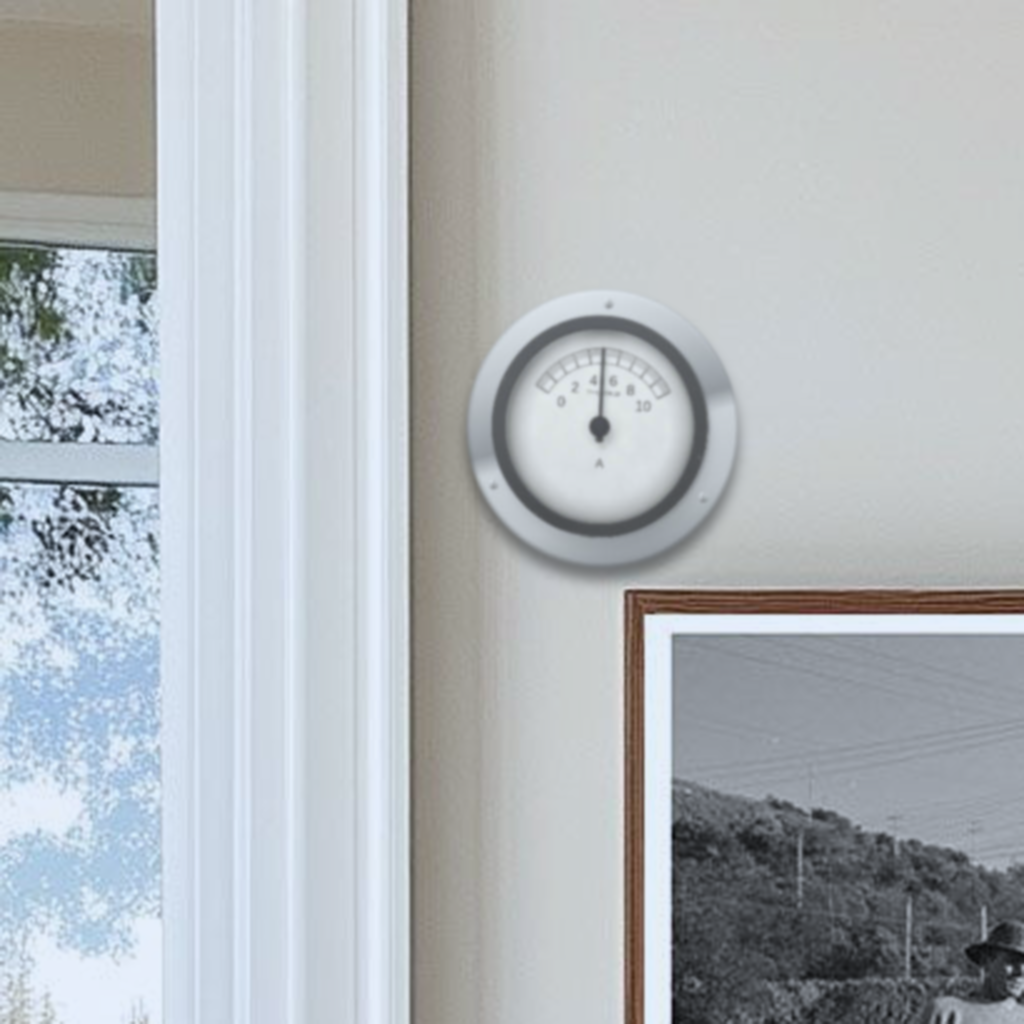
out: 5 A
